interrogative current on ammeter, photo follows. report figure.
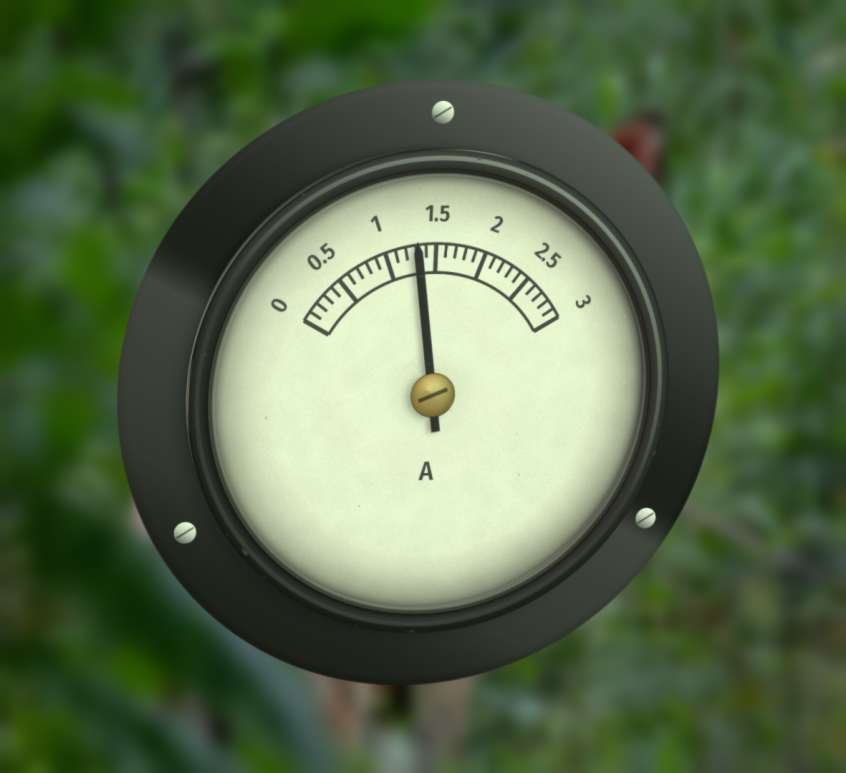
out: 1.3 A
